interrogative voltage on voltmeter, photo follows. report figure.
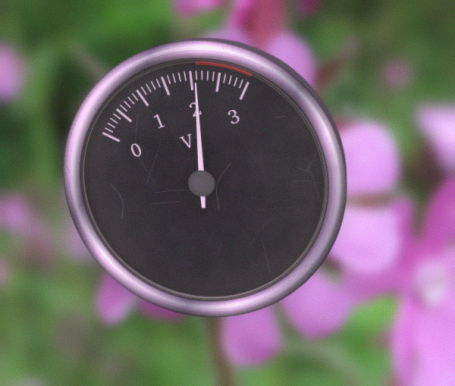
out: 2.1 V
